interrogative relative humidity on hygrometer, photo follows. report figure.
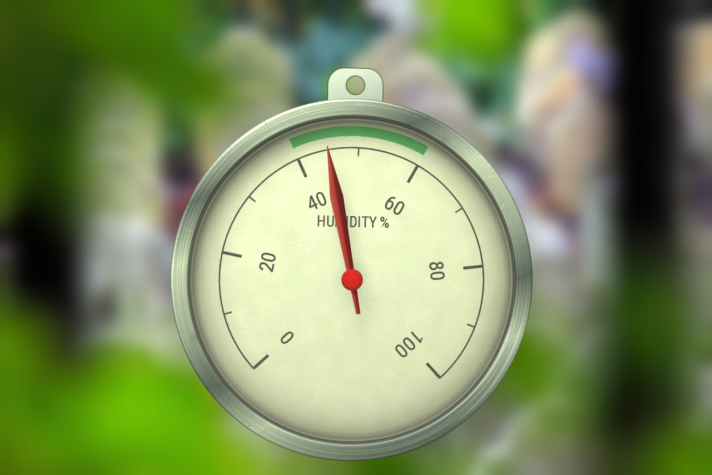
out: 45 %
